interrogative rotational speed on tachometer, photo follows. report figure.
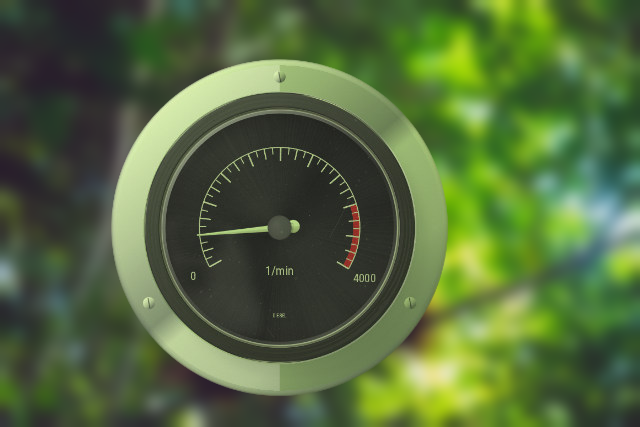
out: 400 rpm
